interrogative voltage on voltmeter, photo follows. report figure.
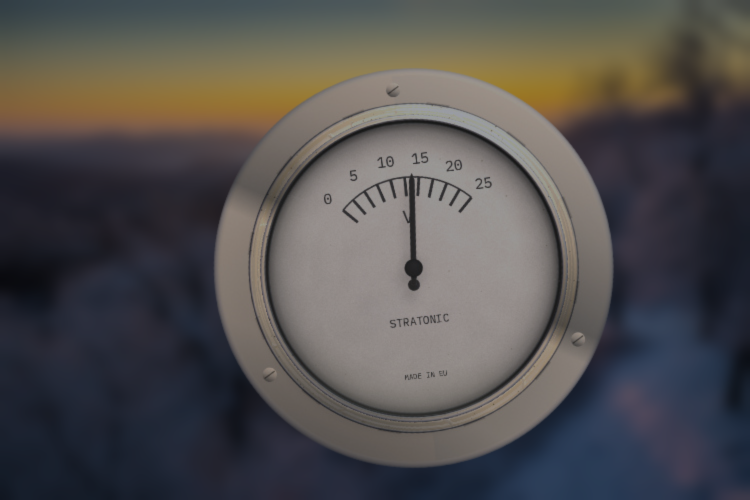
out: 13.75 V
